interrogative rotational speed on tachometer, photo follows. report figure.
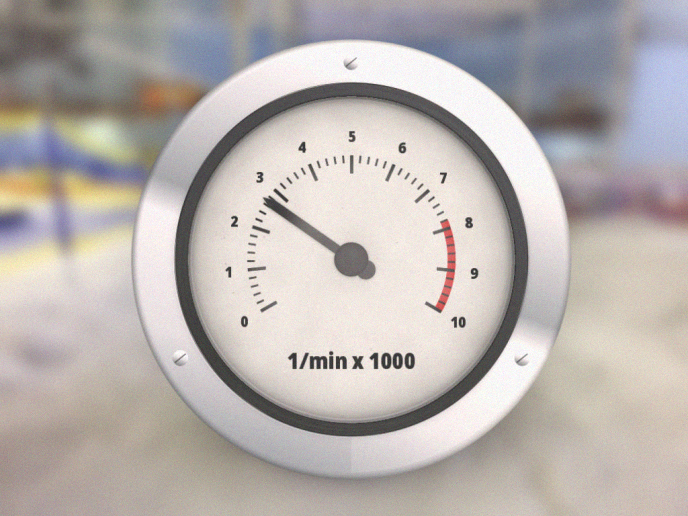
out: 2700 rpm
